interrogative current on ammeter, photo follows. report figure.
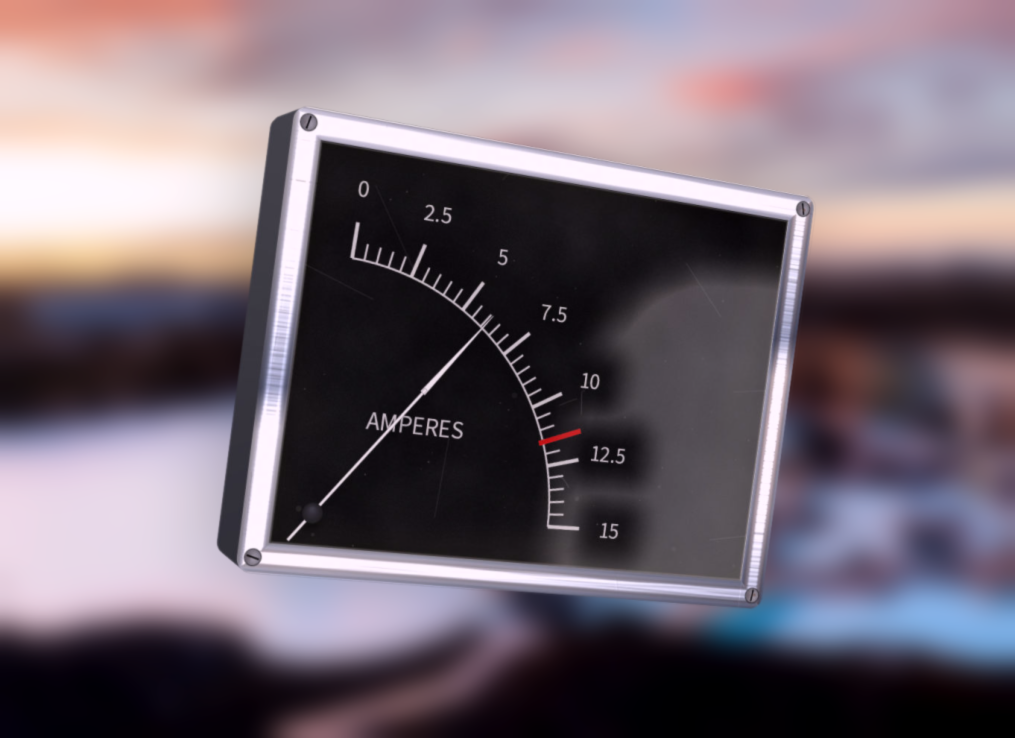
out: 6 A
